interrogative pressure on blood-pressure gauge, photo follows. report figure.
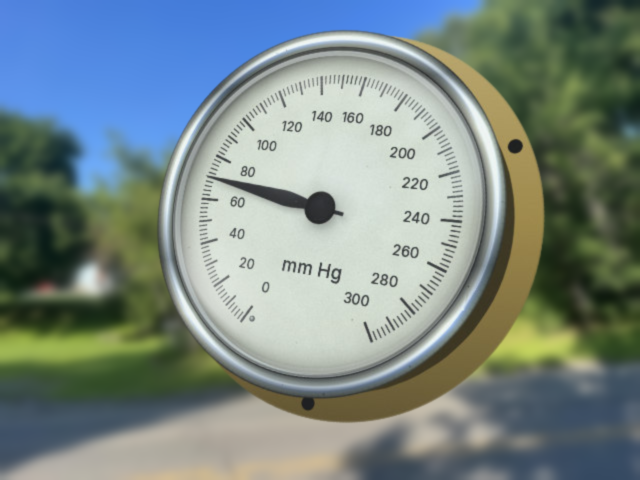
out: 70 mmHg
